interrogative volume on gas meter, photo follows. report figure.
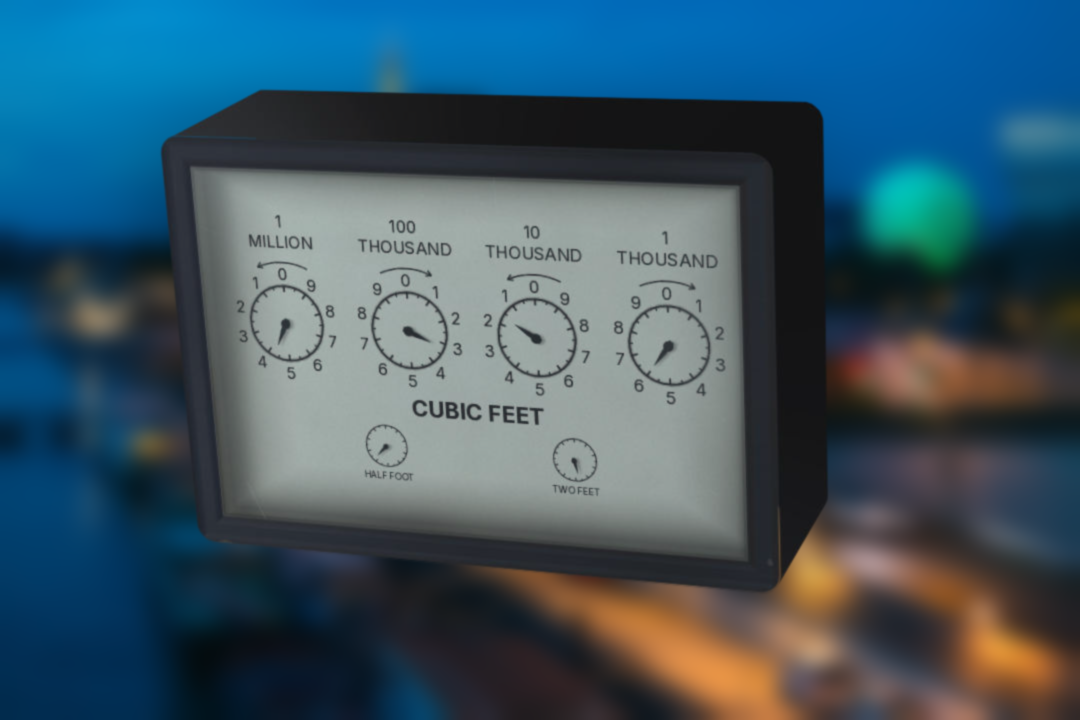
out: 431600 ft³
